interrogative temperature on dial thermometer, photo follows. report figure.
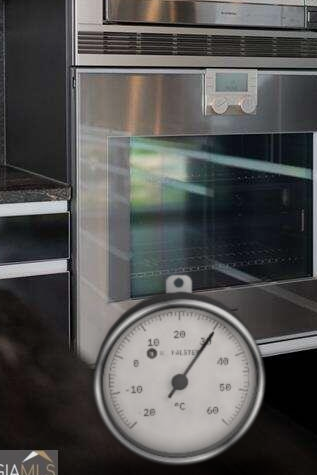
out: 30 °C
